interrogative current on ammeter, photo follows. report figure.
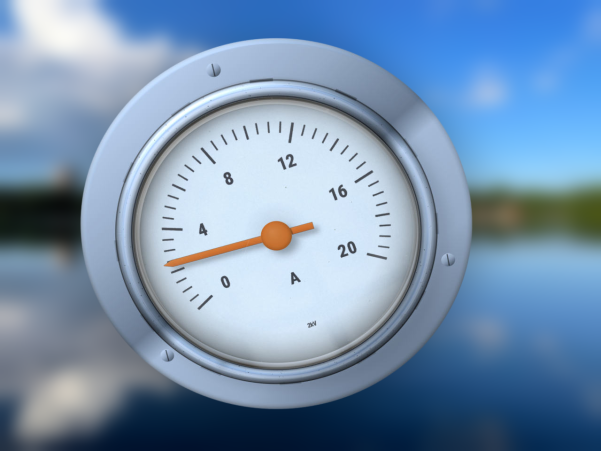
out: 2.5 A
